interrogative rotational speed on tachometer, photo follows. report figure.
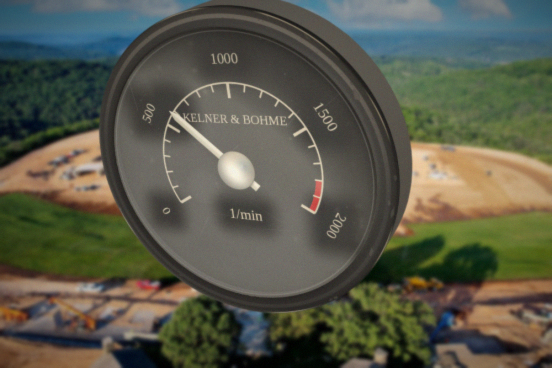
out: 600 rpm
